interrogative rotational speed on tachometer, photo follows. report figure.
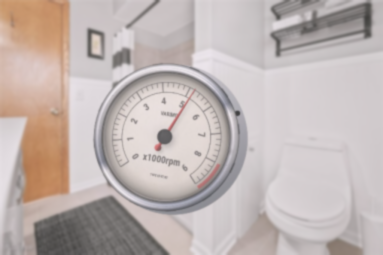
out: 5200 rpm
